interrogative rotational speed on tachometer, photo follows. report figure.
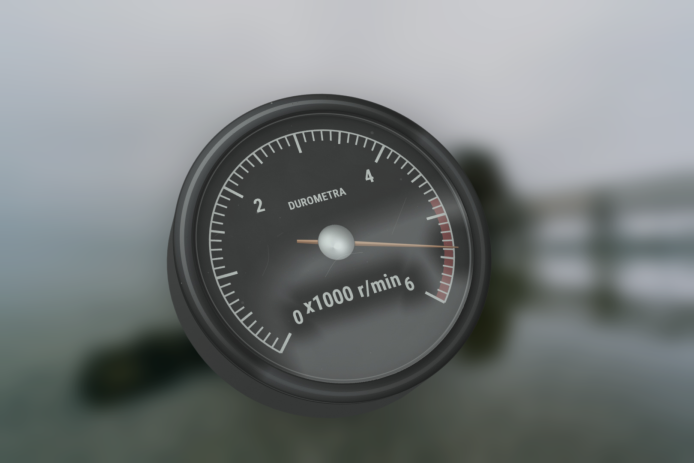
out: 5400 rpm
